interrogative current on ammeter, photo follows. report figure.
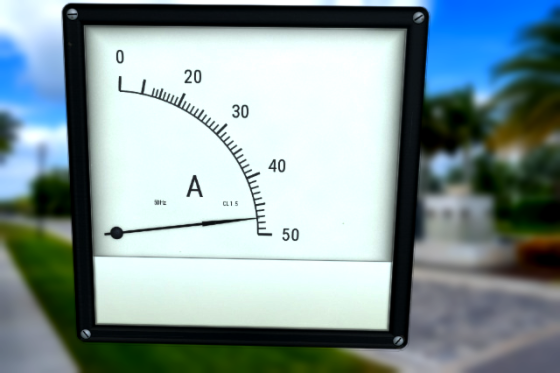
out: 47 A
